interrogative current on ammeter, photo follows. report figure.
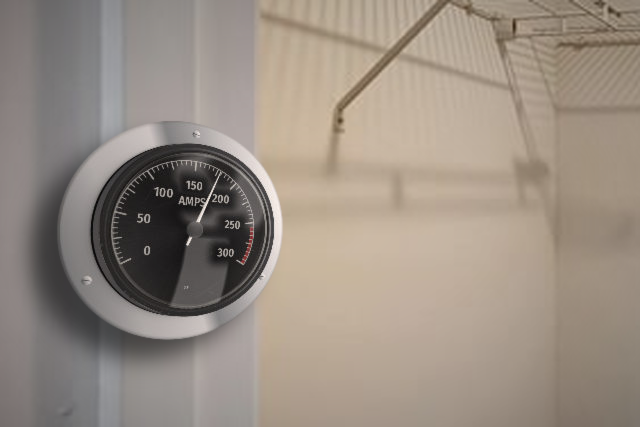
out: 175 A
